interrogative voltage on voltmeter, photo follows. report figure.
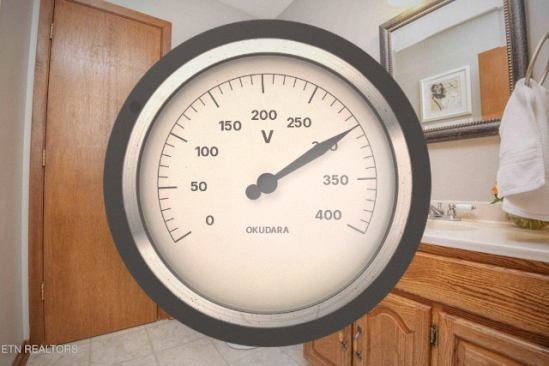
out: 300 V
